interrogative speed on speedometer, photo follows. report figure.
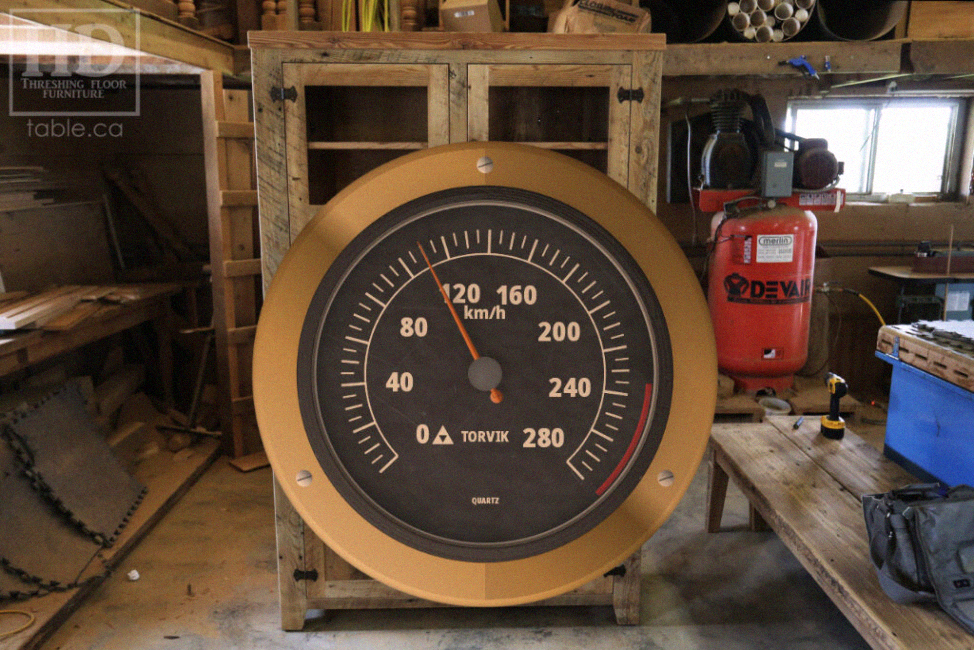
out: 110 km/h
